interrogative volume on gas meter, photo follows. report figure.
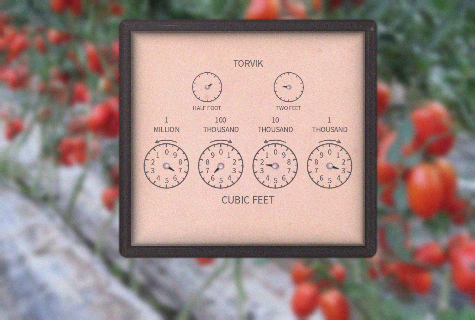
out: 662300 ft³
